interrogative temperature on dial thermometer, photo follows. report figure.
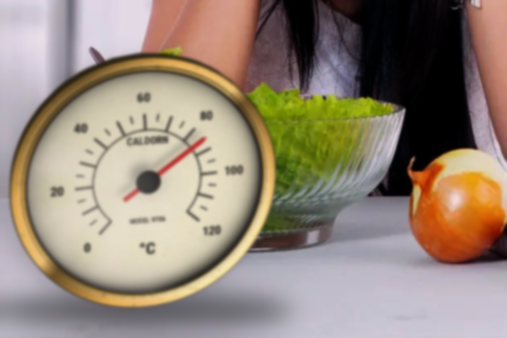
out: 85 °C
